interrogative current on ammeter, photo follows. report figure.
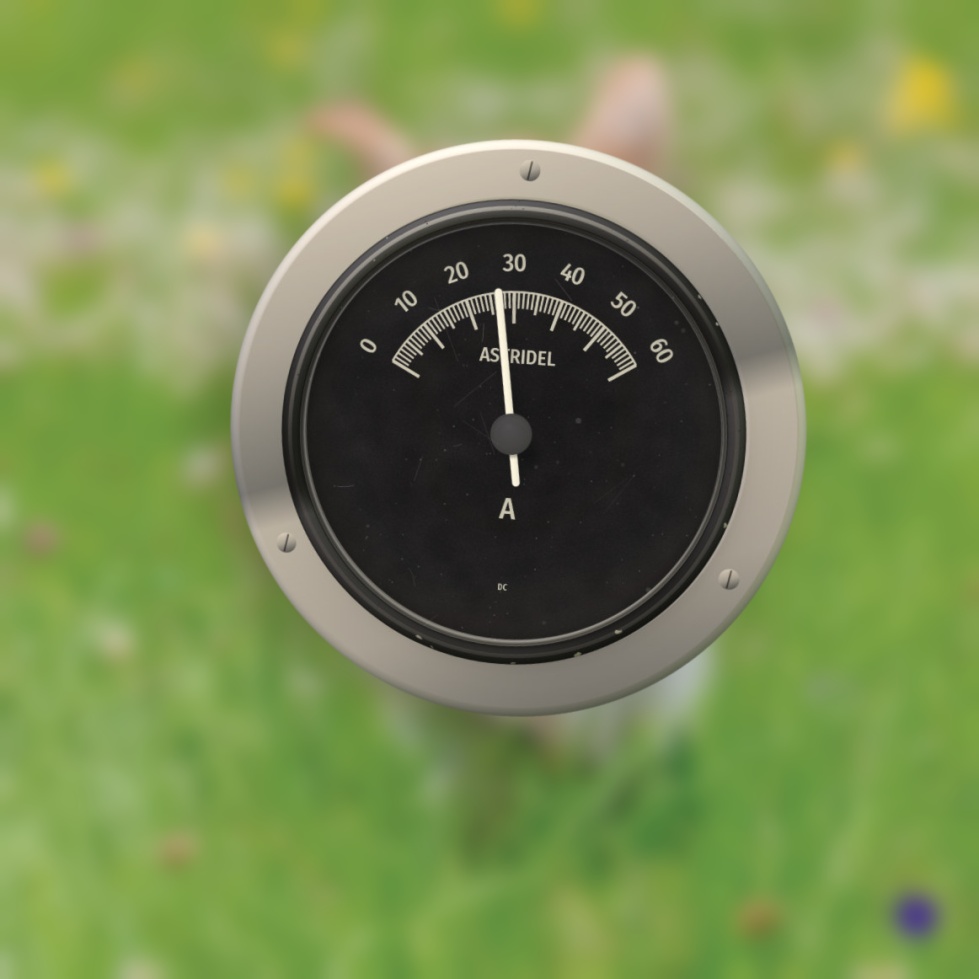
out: 27 A
